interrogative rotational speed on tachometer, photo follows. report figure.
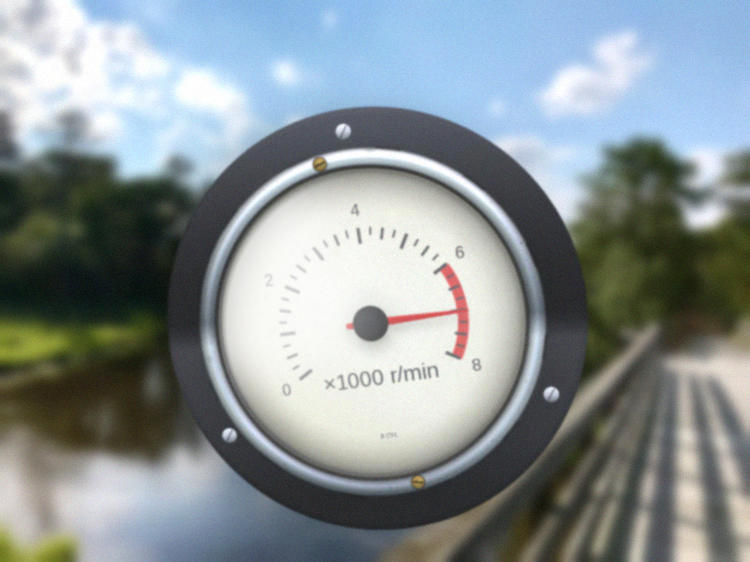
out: 7000 rpm
